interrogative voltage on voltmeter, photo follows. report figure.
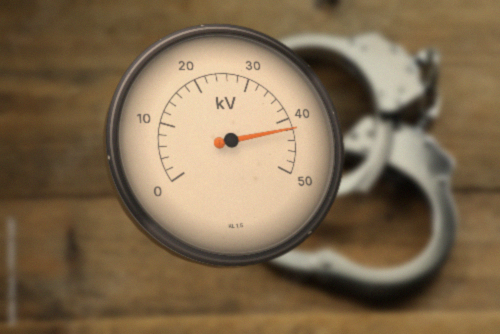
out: 42 kV
